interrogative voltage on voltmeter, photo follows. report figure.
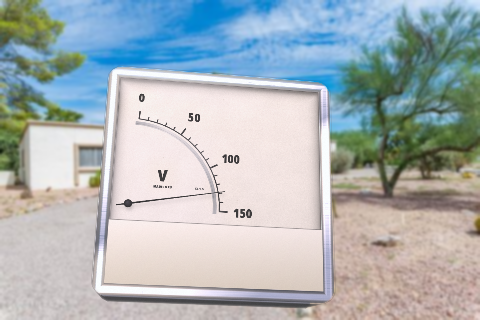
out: 130 V
